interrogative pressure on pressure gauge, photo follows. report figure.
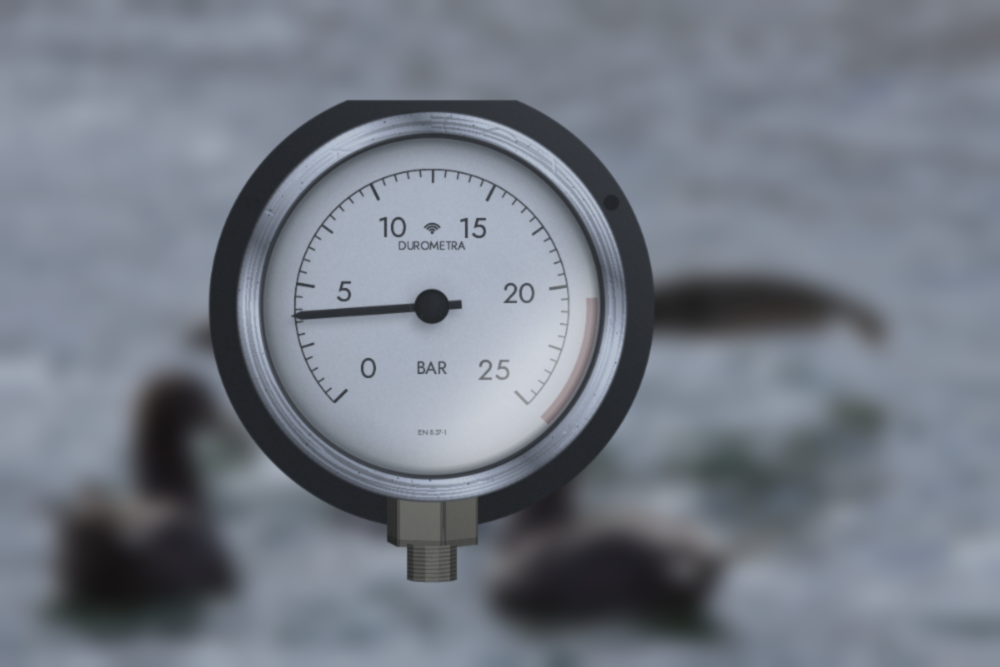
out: 3.75 bar
